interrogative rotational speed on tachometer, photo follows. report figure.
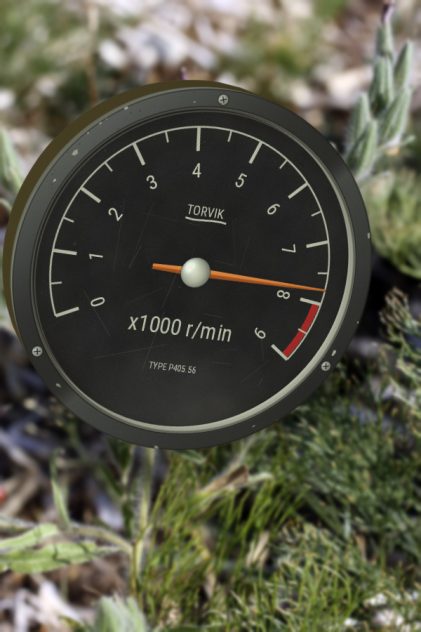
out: 7750 rpm
